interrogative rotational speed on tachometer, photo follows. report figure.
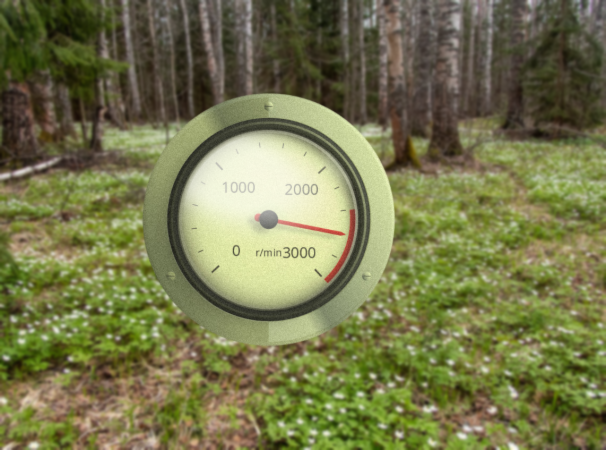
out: 2600 rpm
